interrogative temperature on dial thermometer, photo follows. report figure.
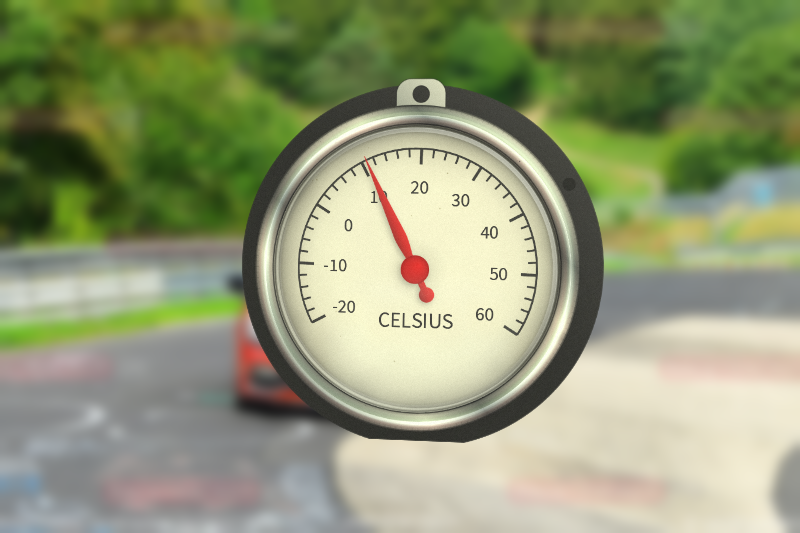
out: 11 °C
